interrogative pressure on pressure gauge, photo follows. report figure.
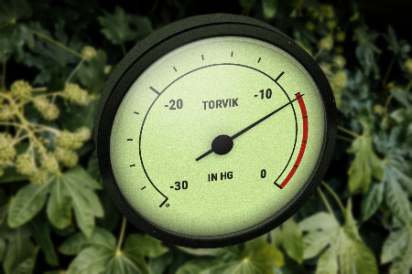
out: -8 inHg
